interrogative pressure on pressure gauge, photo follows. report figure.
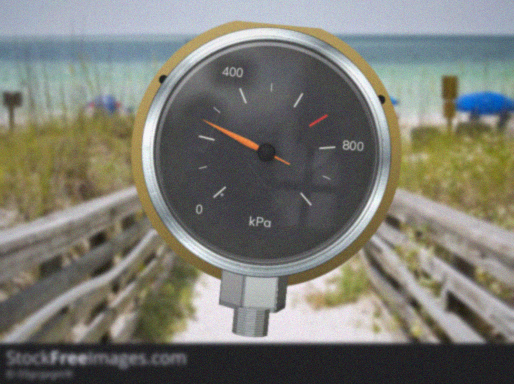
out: 250 kPa
